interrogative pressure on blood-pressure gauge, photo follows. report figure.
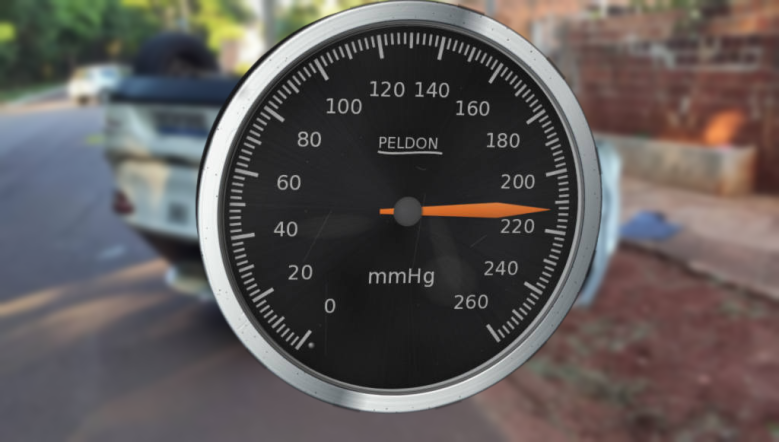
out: 212 mmHg
